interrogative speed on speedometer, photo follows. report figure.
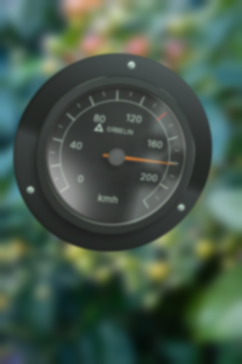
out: 180 km/h
